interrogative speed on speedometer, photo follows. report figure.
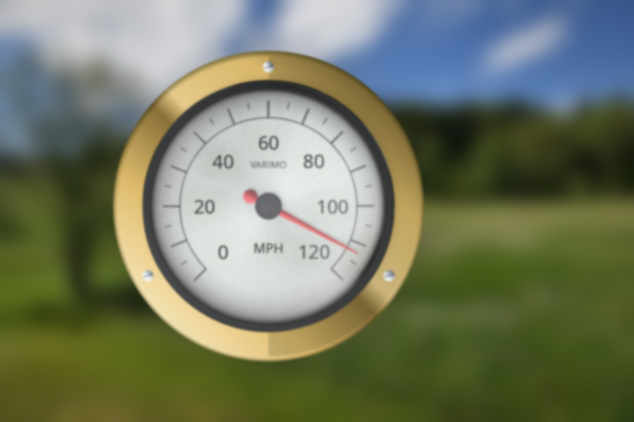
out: 112.5 mph
